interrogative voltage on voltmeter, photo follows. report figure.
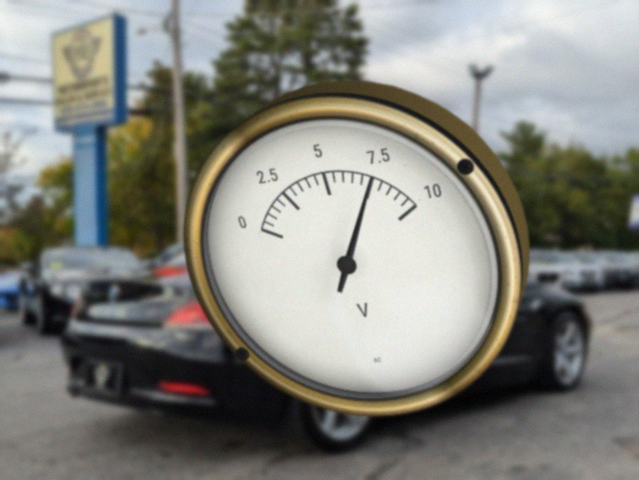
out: 7.5 V
